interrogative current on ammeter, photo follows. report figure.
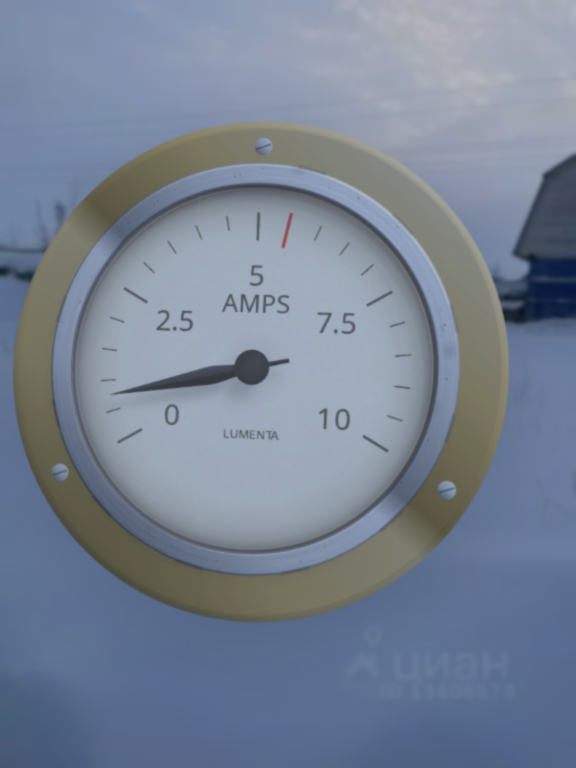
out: 0.75 A
